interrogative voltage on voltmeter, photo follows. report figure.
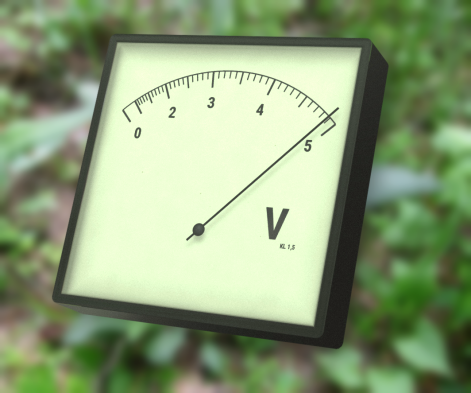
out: 4.9 V
